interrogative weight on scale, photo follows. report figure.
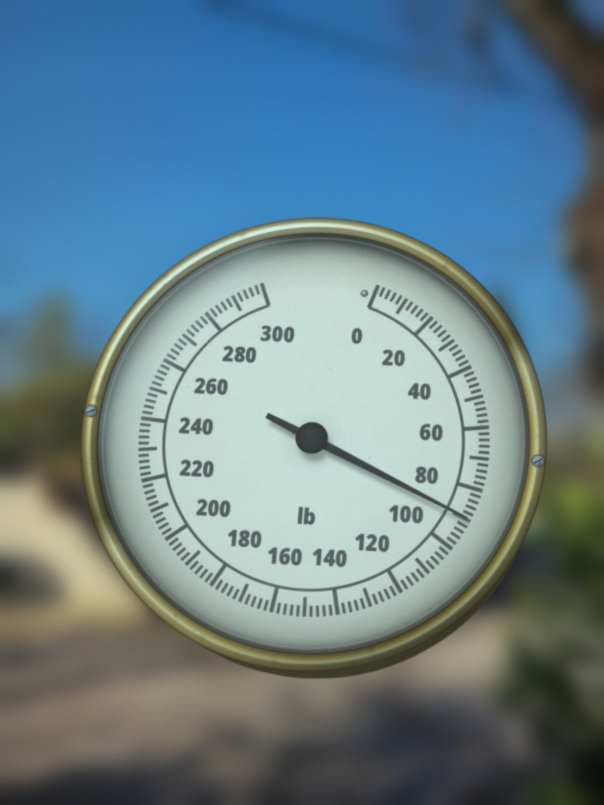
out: 90 lb
